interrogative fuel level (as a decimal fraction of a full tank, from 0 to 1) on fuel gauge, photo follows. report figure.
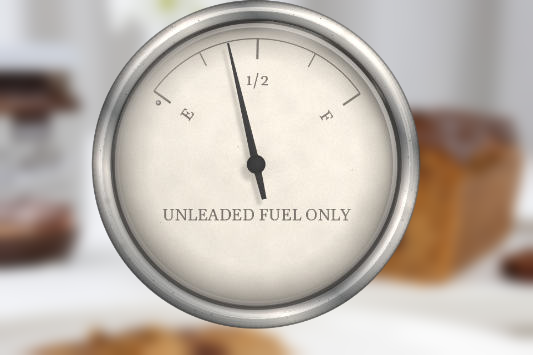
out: 0.375
